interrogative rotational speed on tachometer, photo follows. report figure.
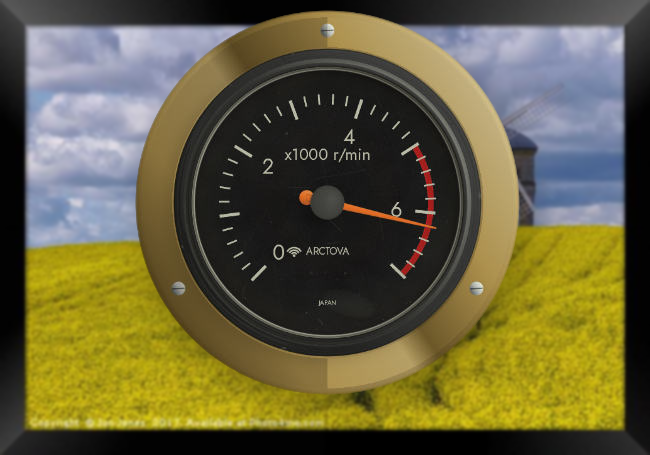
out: 6200 rpm
